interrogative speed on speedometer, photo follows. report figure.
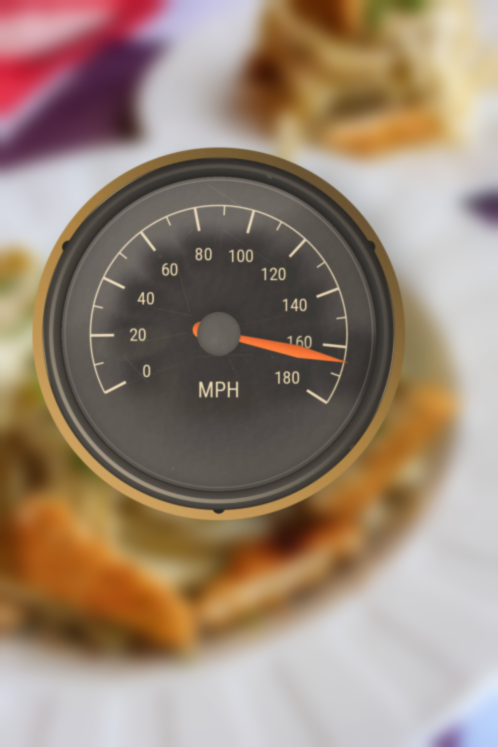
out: 165 mph
